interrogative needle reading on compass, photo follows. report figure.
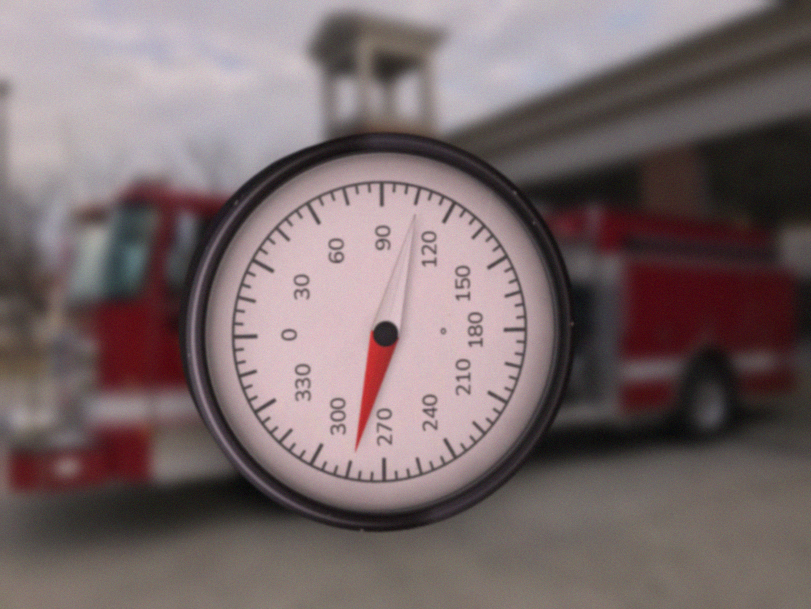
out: 285 °
